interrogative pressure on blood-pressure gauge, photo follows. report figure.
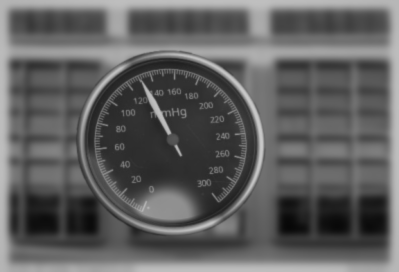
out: 130 mmHg
